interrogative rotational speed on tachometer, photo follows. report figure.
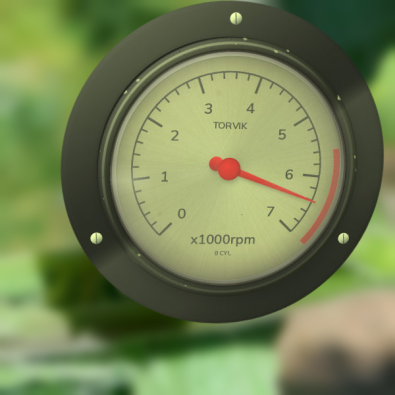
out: 6400 rpm
